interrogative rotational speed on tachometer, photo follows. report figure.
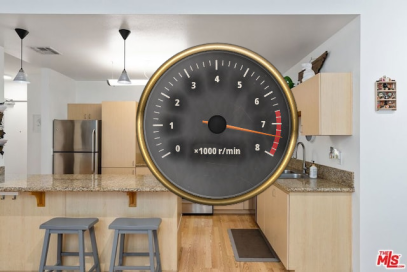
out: 7400 rpm
